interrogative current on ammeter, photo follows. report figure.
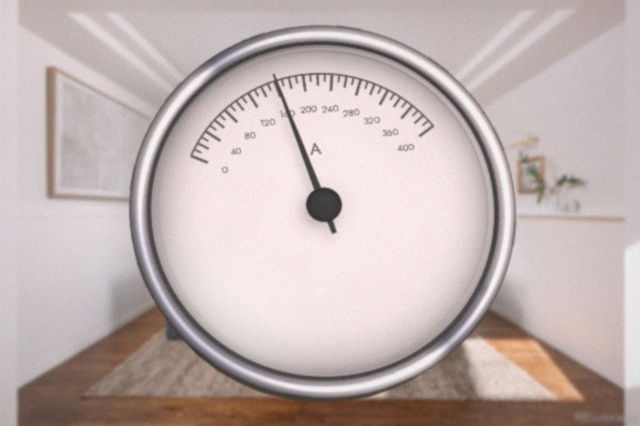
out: 160 A
